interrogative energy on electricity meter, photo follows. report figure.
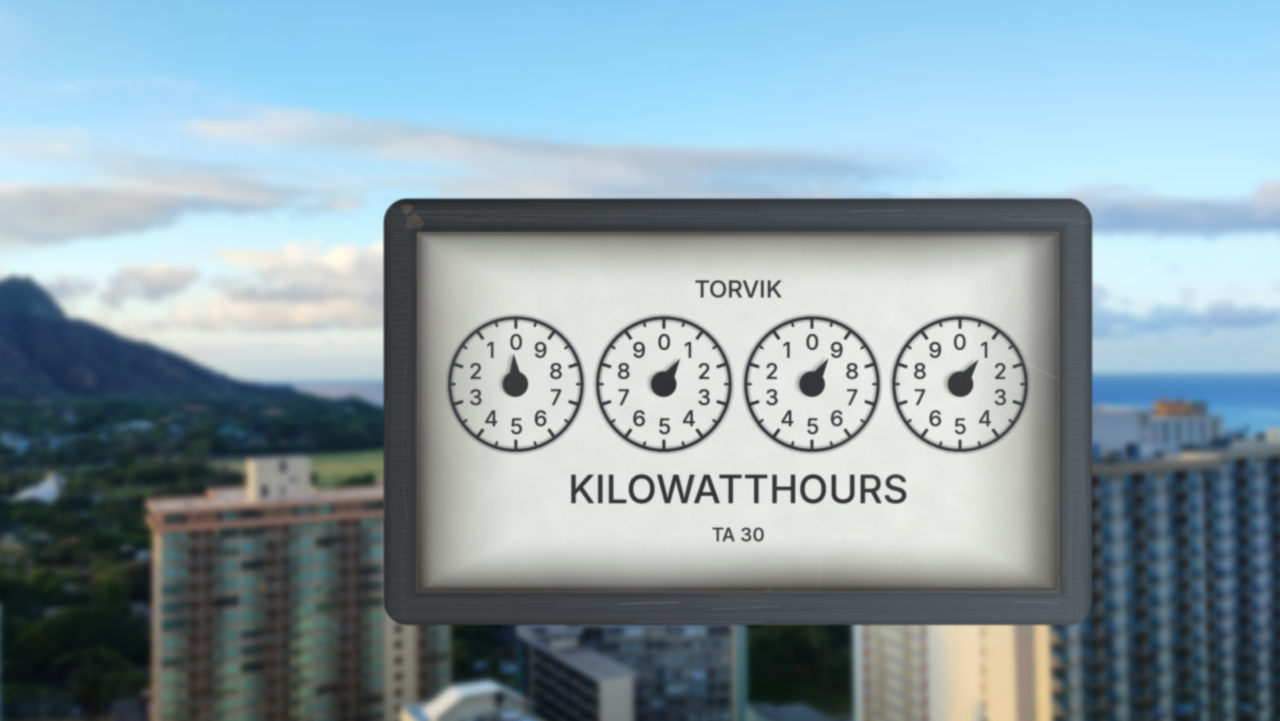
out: 91 kWh
